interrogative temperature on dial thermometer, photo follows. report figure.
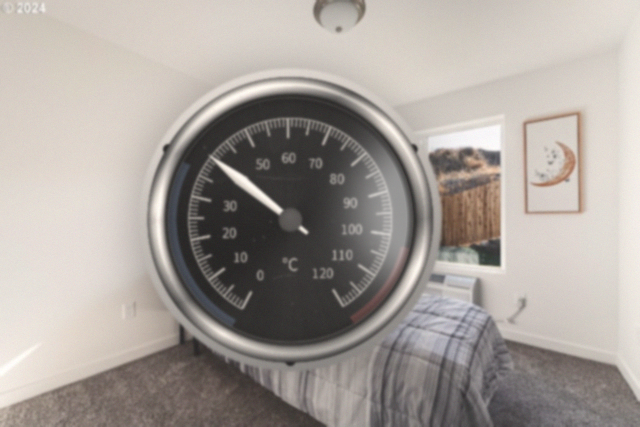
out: 40 °C
